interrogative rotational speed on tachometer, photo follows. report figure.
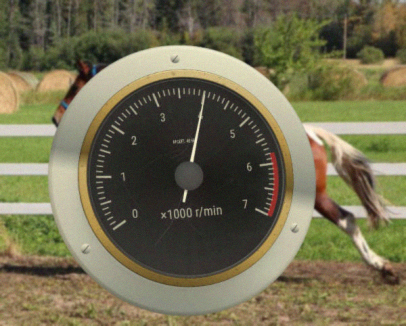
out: 4000 rpm
